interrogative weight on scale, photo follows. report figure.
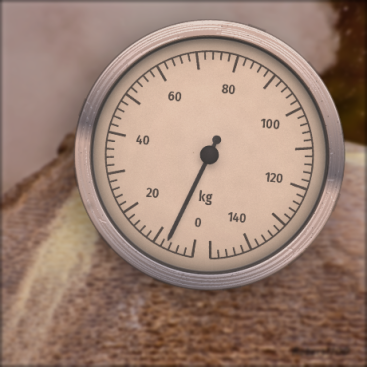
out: 7 kg
